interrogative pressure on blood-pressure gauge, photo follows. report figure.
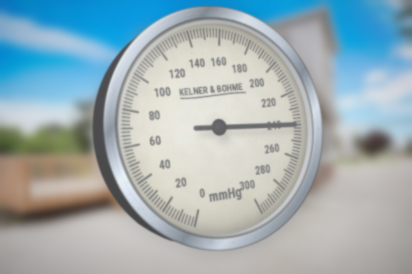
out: 240 mmHg
